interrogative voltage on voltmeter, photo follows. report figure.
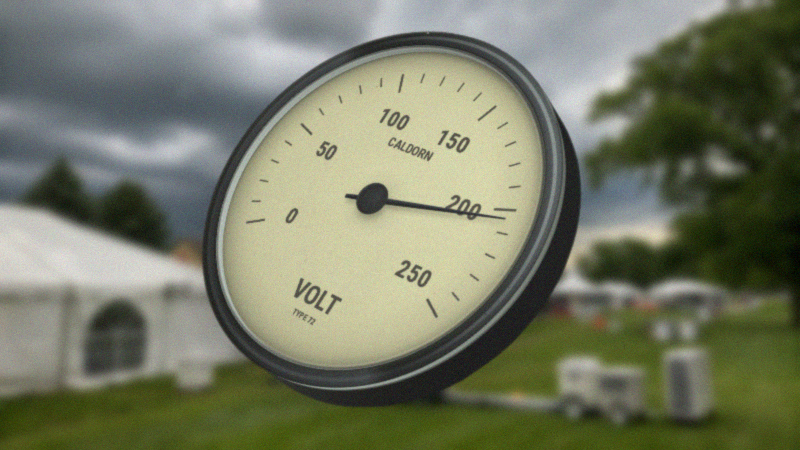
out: 205 V
